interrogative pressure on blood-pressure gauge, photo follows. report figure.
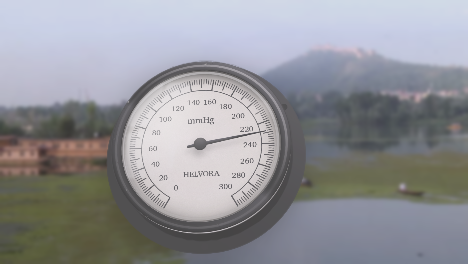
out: 230 mmHg
